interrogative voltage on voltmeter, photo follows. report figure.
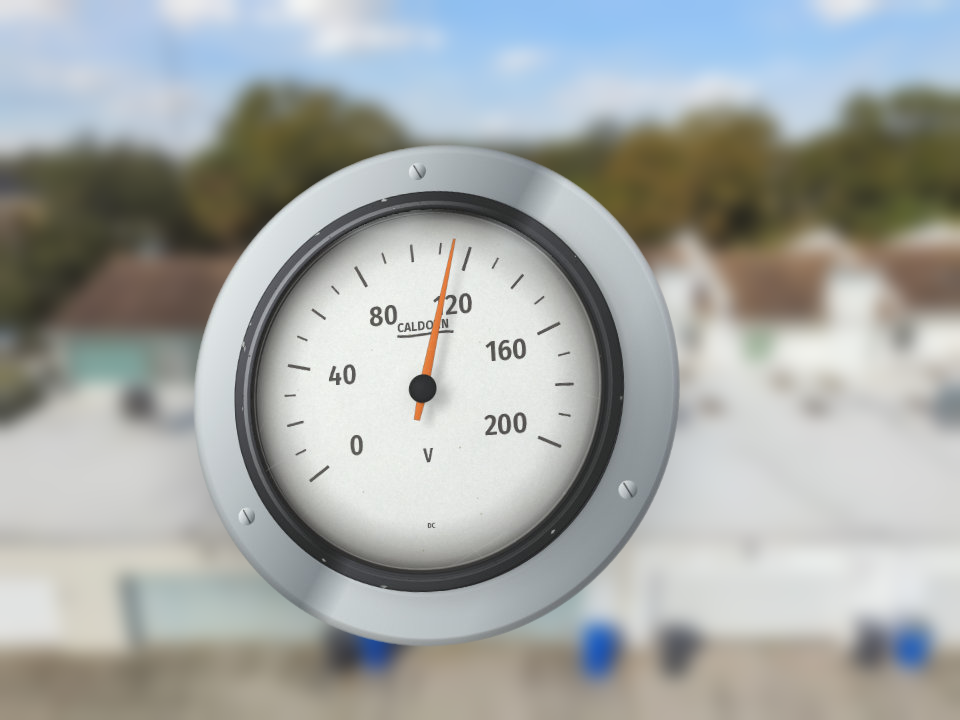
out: 115 V
